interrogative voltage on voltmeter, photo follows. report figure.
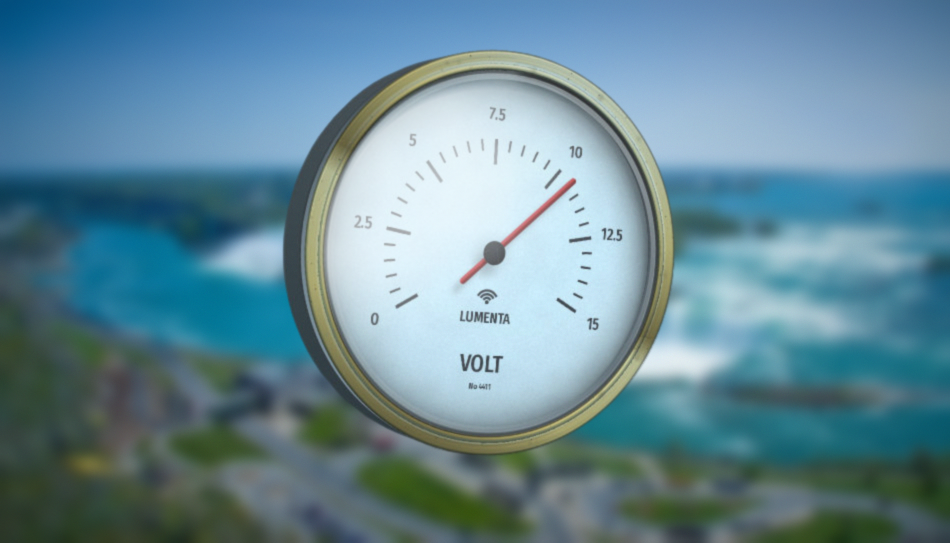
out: 10.5 V
